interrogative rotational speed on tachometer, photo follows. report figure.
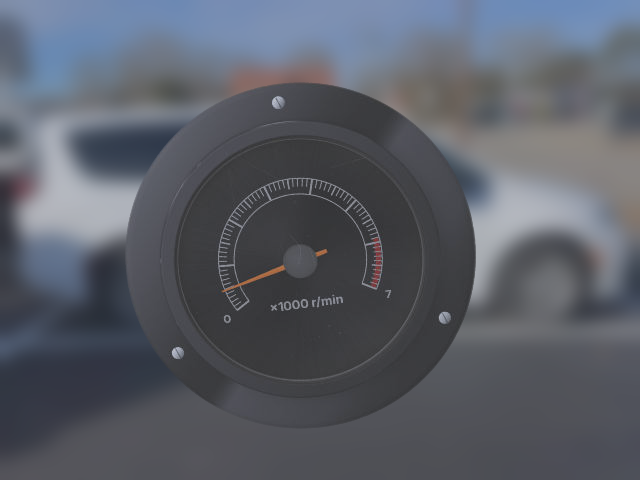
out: 500 rpm
